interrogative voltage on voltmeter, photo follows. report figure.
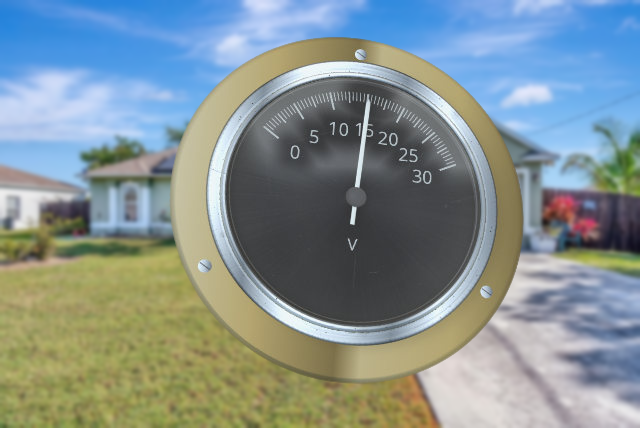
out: 15 V
